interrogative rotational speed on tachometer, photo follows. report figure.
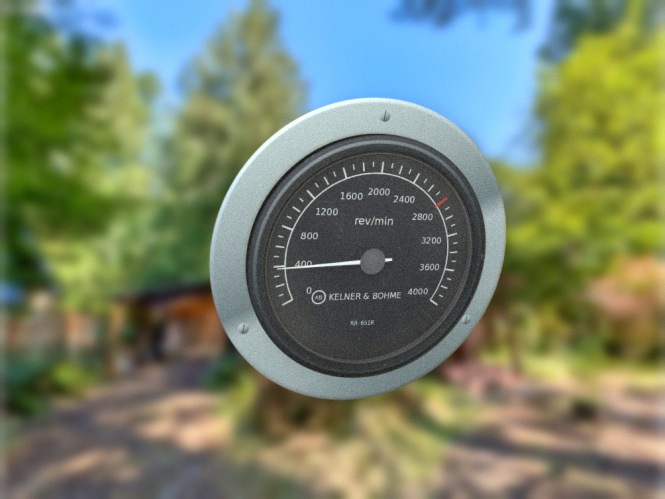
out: 400 rpm
